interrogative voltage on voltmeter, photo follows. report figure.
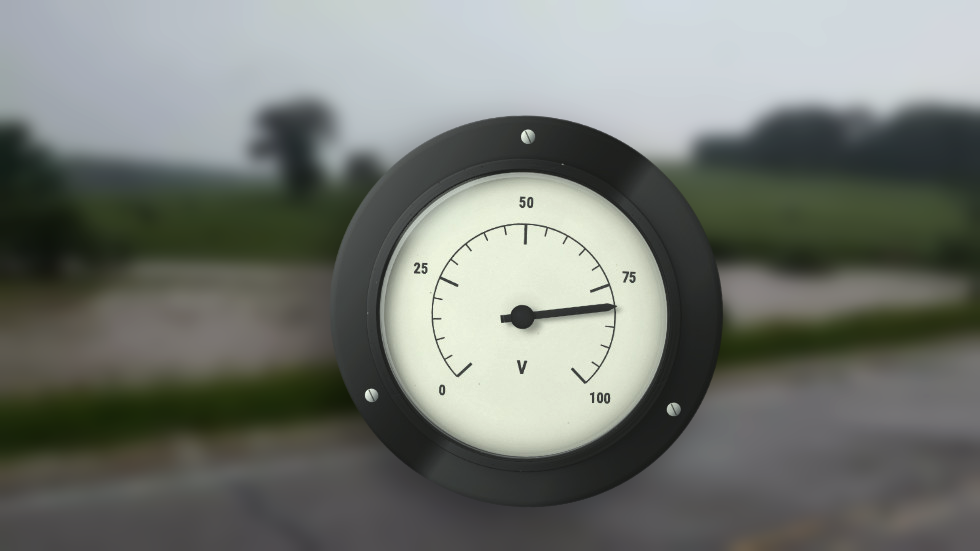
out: 80 V
